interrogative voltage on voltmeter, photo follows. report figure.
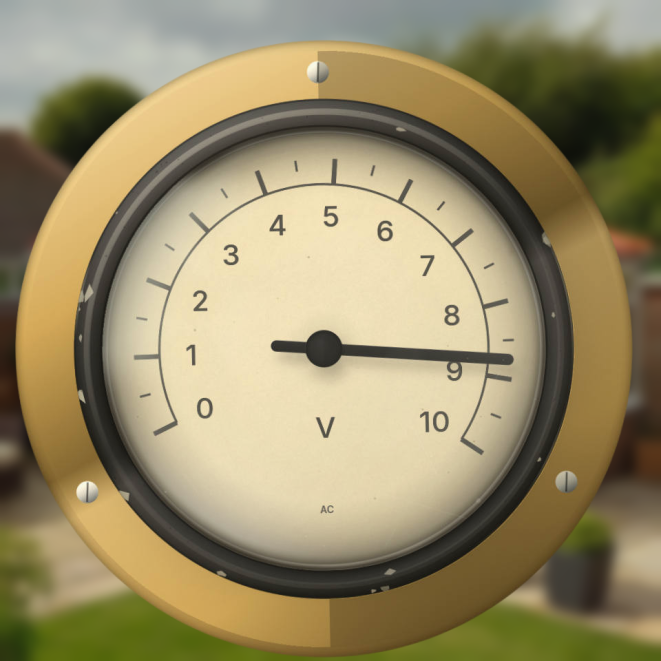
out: 8.75 V
